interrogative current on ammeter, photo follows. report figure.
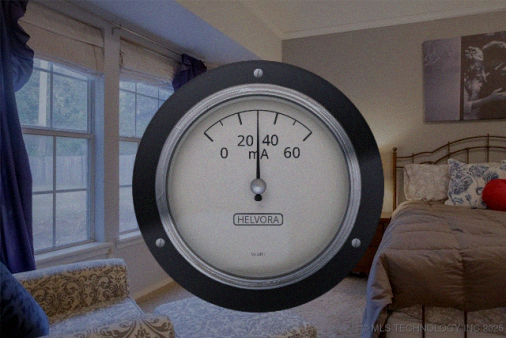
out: 30 mA
